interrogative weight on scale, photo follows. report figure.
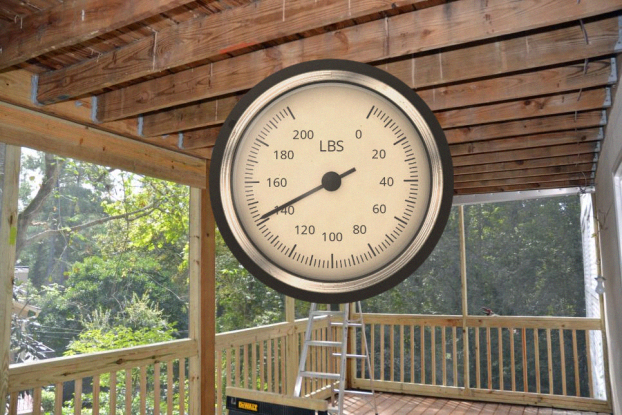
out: 142 lb
